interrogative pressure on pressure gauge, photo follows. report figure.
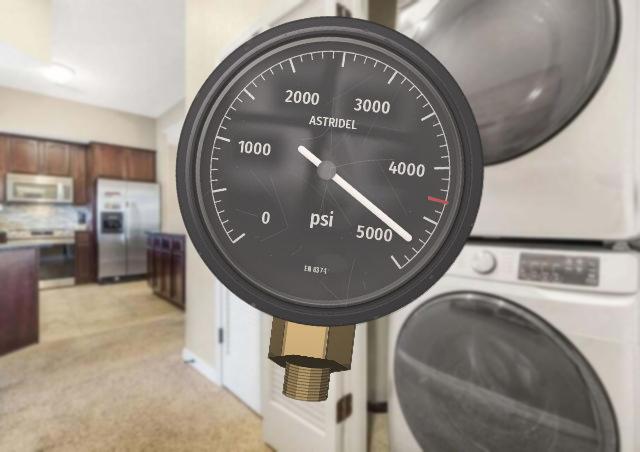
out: 4750 psi
